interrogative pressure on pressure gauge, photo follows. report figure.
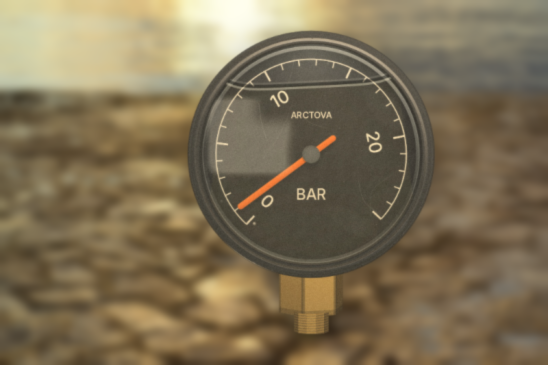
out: 1 bar
